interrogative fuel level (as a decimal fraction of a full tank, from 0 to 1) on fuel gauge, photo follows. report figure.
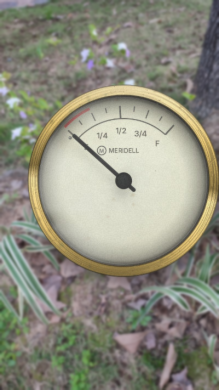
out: 0
